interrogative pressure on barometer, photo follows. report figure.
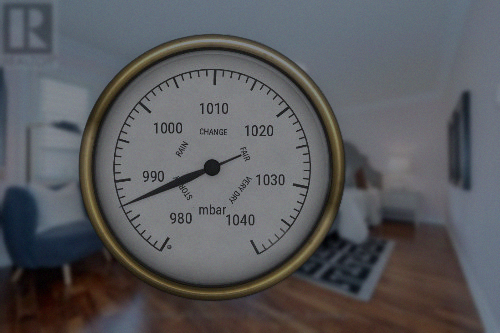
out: 987 mbar
